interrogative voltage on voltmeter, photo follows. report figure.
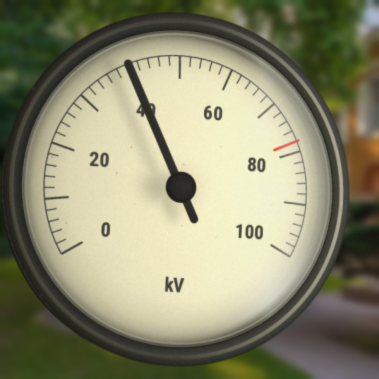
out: 40 kV
